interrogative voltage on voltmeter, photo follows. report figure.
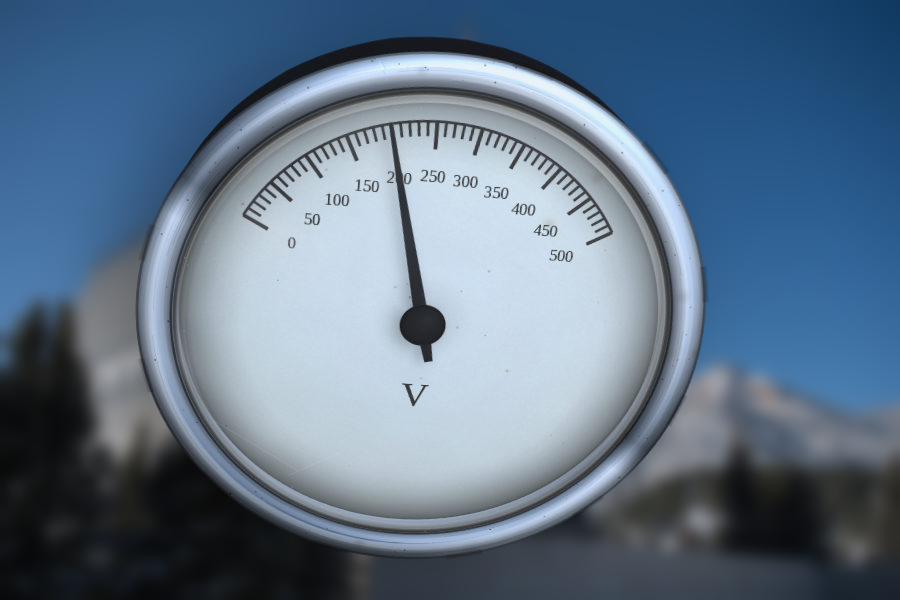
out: 200 V
